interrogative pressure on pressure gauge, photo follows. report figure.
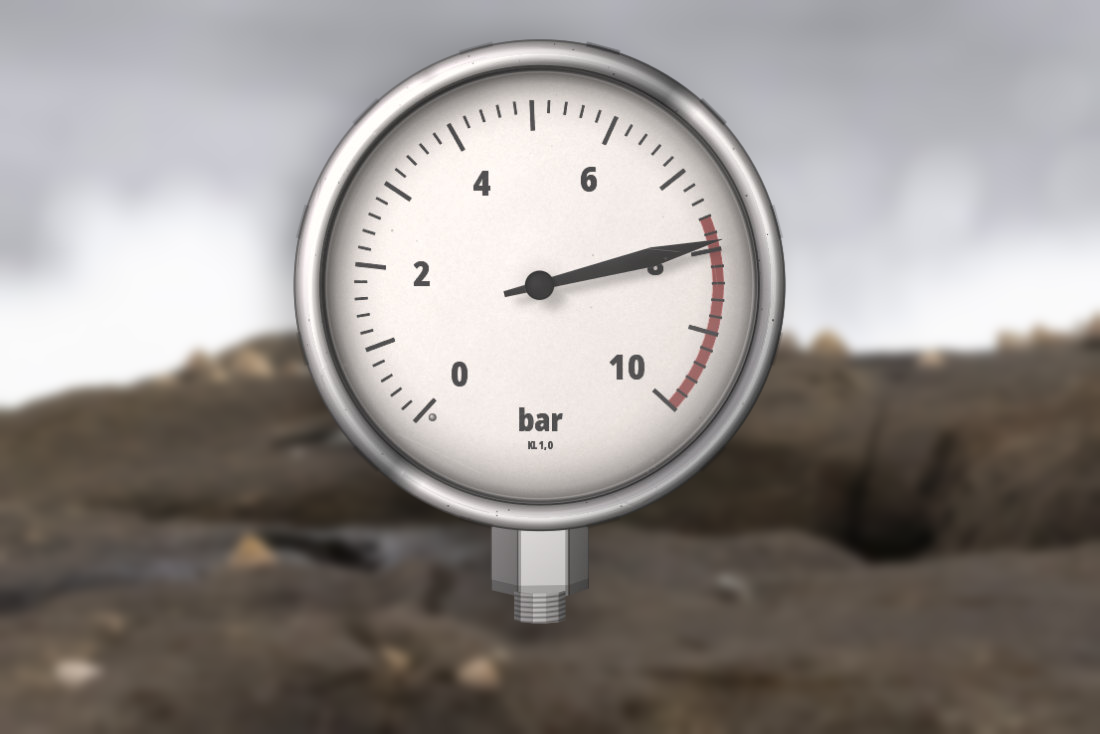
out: 7.9 bar
